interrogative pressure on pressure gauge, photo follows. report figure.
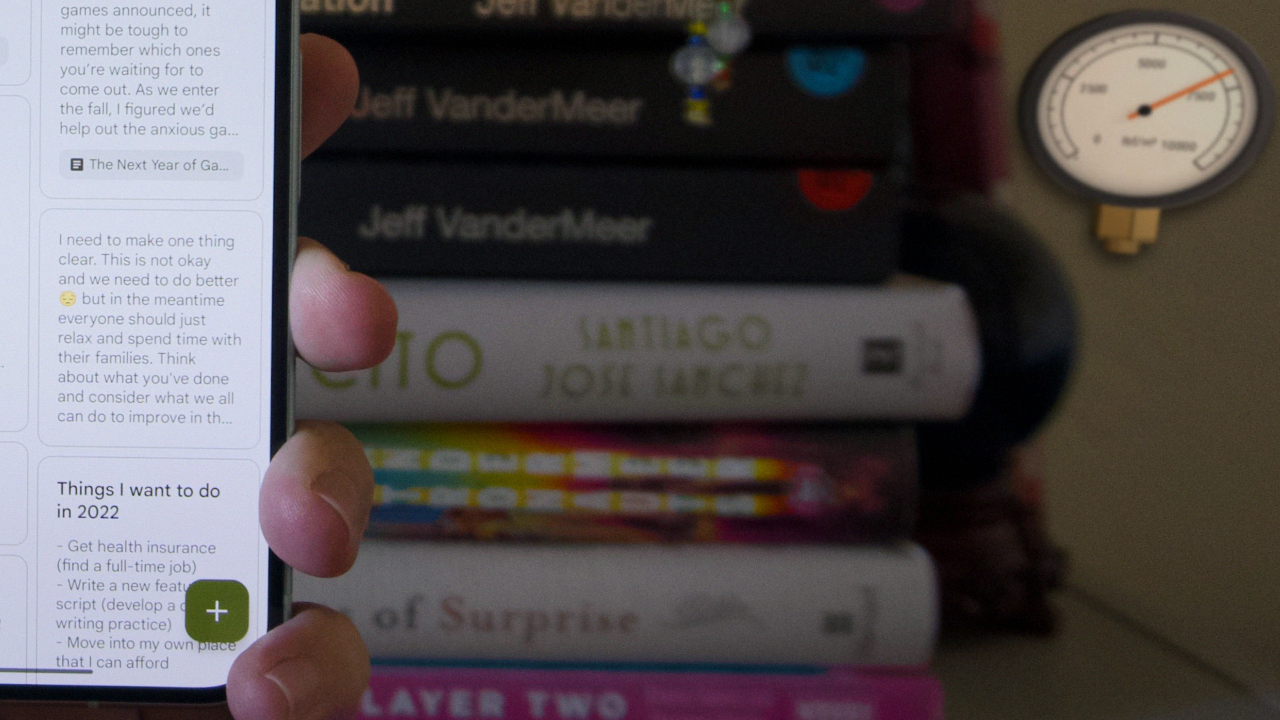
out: 7000 psi
